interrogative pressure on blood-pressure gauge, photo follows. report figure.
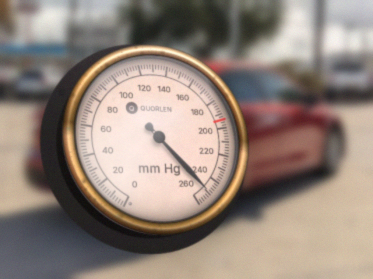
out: 250 mmHg
